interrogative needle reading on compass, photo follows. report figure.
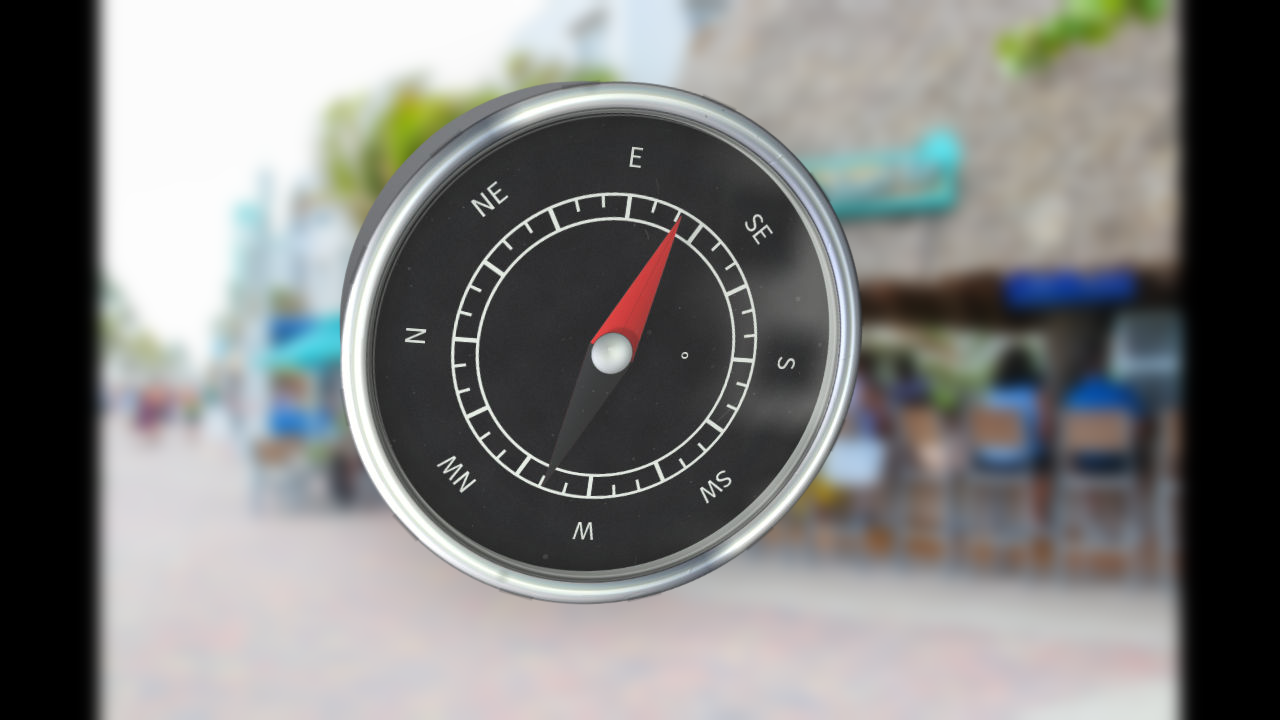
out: 110 °
